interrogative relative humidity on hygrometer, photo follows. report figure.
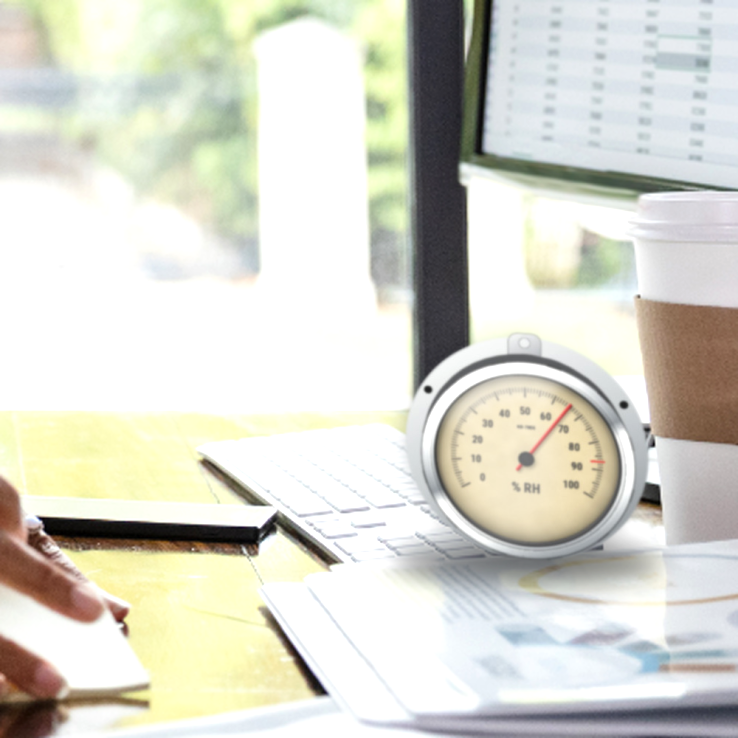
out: 65 %
